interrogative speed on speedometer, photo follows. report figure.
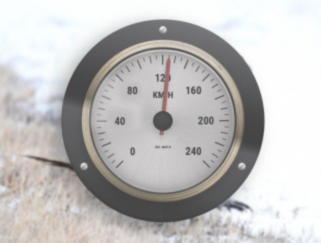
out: 125 km/h
